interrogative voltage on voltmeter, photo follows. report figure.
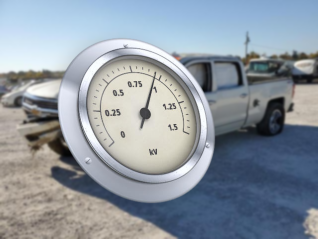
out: 0.95 kV
